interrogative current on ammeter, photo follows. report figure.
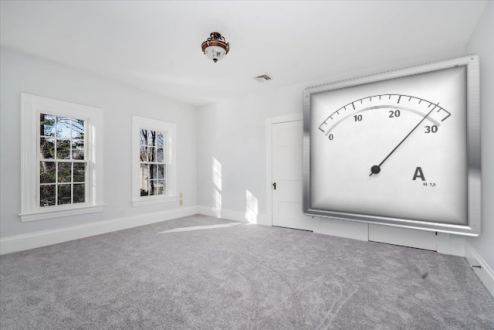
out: 27 A
